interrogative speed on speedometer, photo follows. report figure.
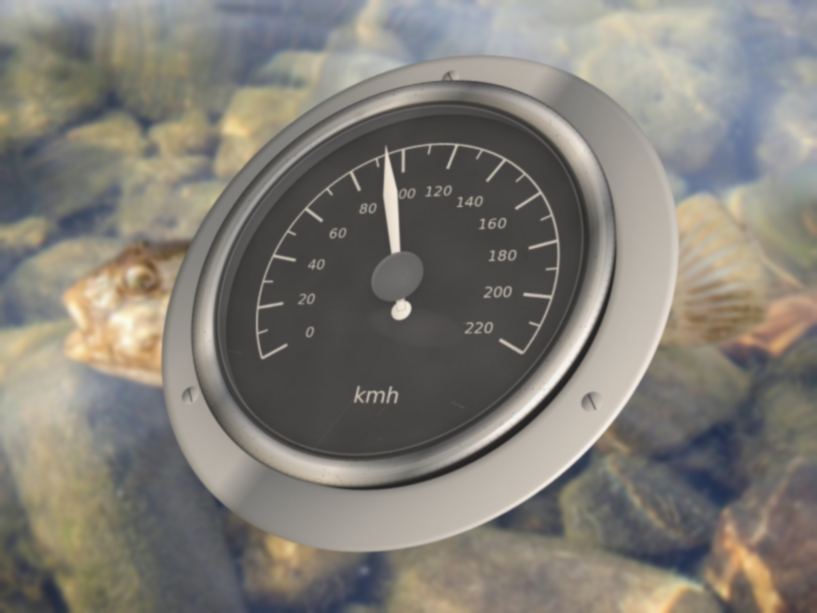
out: 95 km/h
